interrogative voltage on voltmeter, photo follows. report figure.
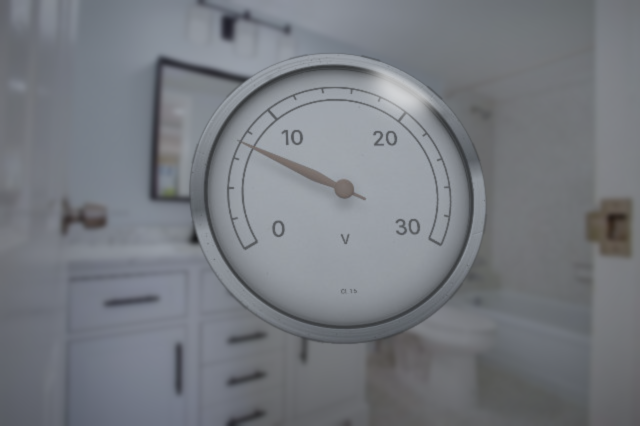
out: 7 V
